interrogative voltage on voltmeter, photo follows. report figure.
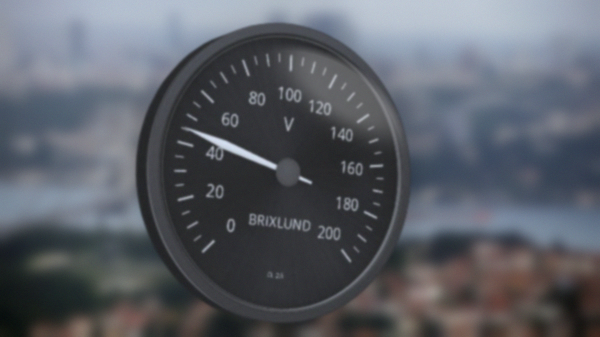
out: 45 V
